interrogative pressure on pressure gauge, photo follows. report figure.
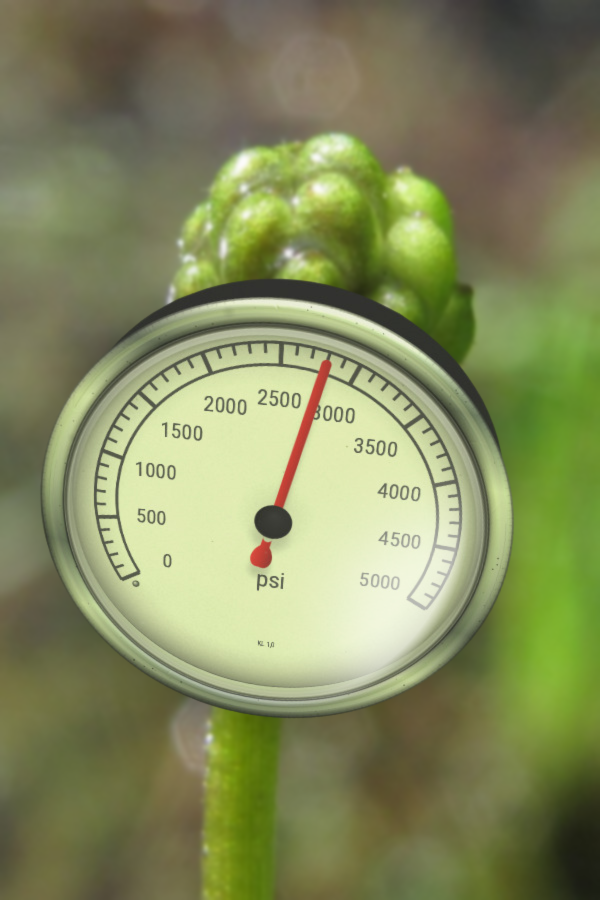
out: 2800 psi
